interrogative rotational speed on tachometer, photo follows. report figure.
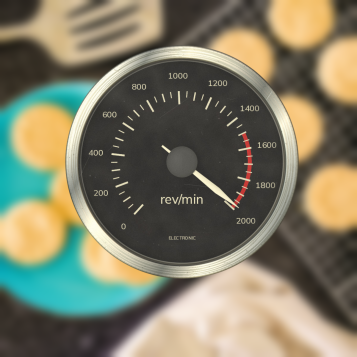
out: 1975 rpm
